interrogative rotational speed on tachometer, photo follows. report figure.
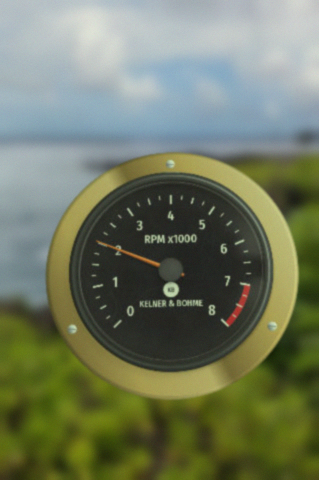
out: 2000 rpm
